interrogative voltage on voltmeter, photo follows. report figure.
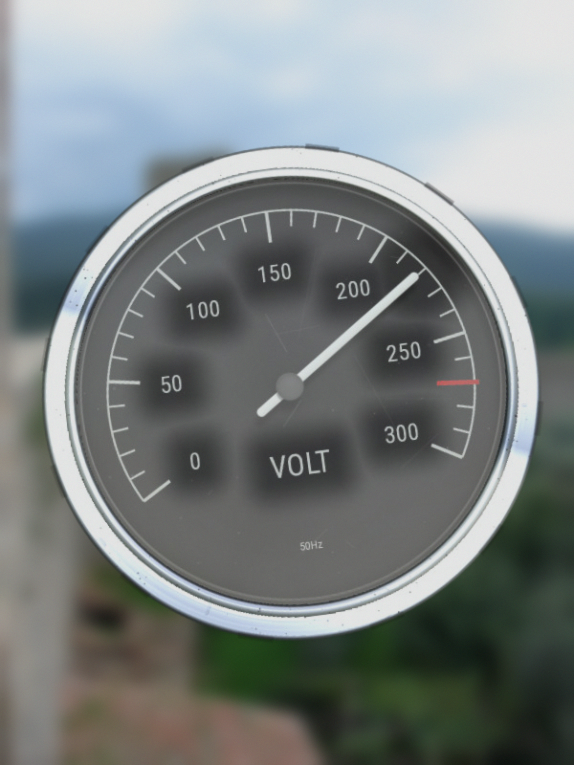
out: 220 V
